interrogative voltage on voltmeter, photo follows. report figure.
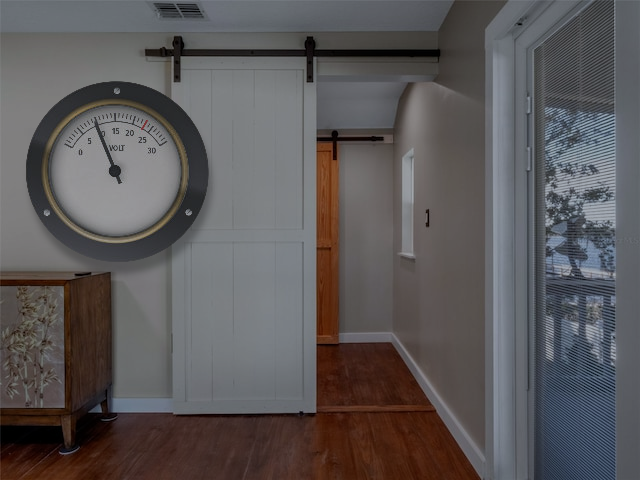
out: 10 V
